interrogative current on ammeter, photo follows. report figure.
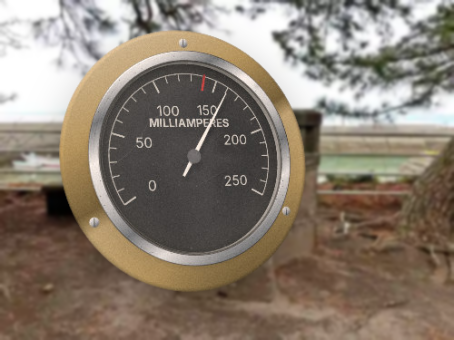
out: 160 mA
